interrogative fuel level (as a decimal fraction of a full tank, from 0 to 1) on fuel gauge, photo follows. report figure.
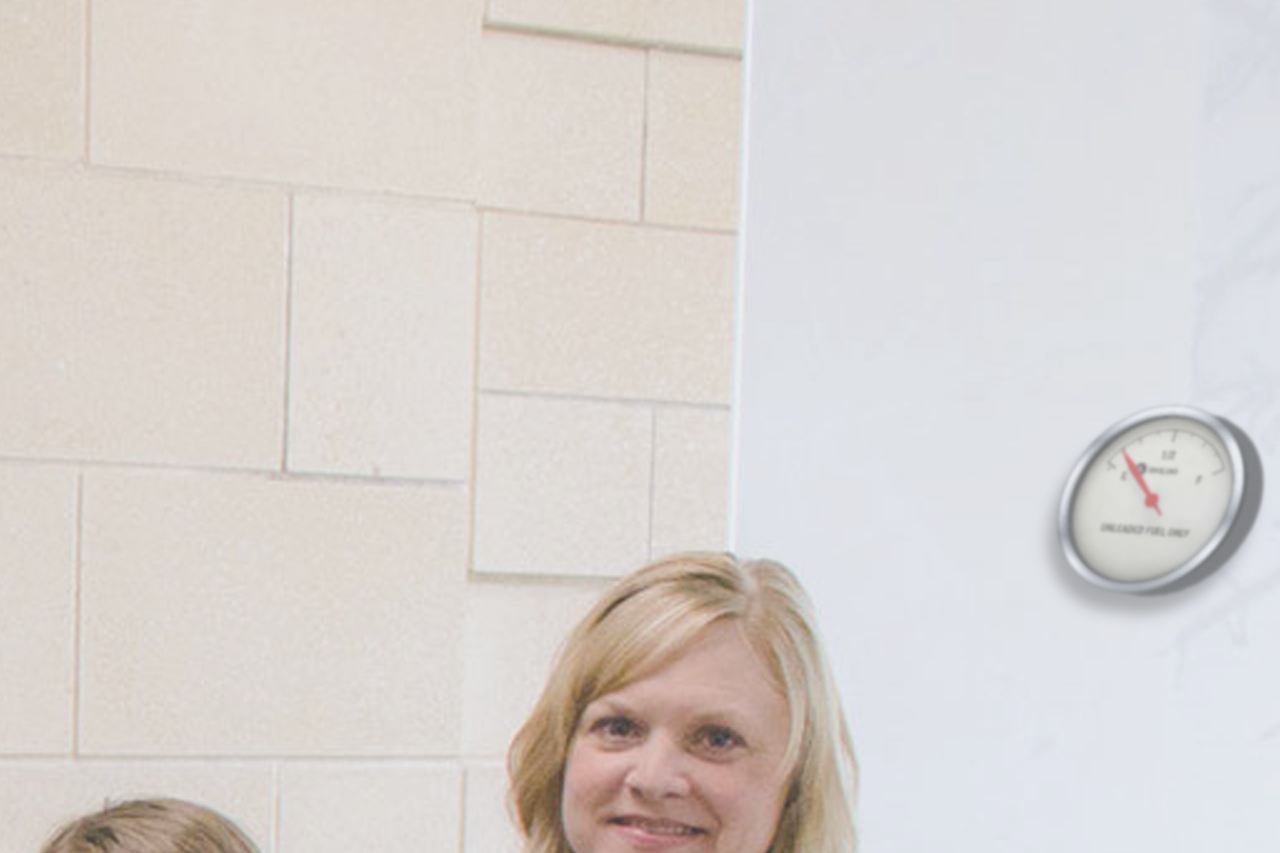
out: 0.125
